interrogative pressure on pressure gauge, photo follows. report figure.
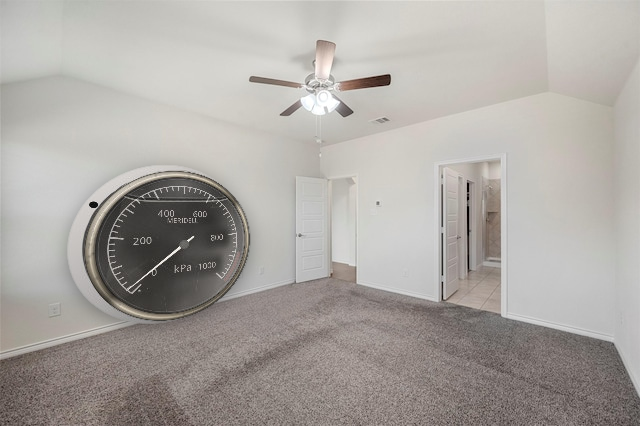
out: 20 kPa
